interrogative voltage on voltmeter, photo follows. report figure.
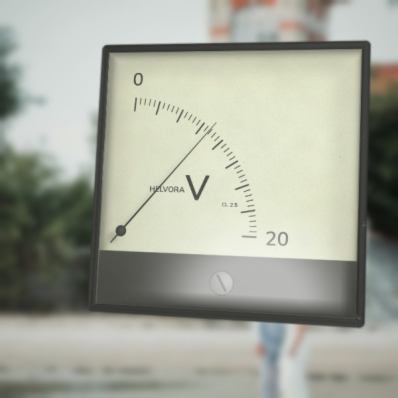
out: 8.5 V
